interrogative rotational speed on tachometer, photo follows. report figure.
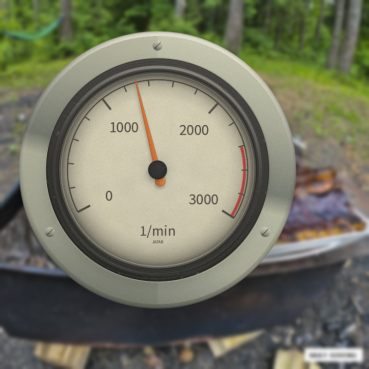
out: 1300 rpm
